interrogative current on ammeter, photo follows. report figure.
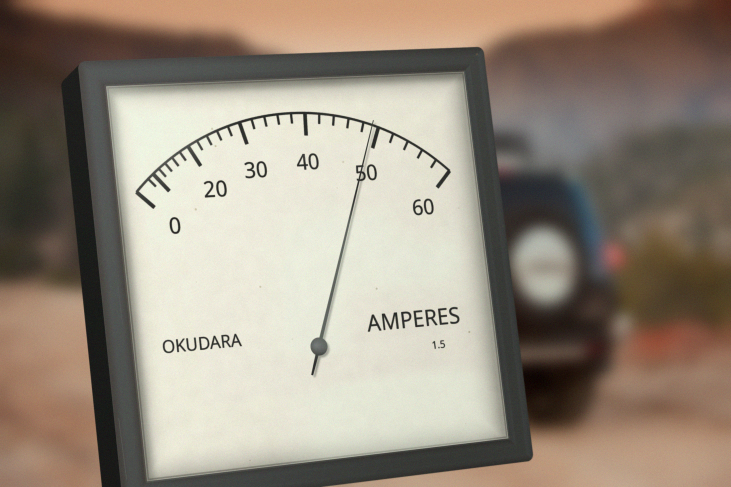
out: 49 A
